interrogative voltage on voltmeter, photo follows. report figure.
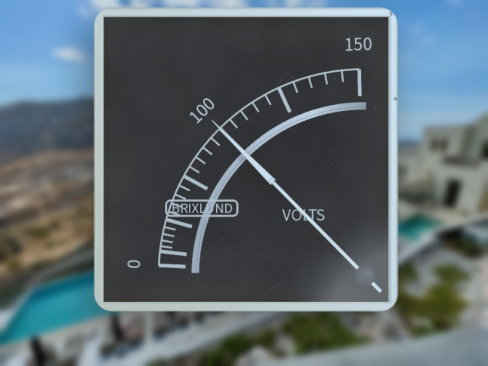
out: 100 V
